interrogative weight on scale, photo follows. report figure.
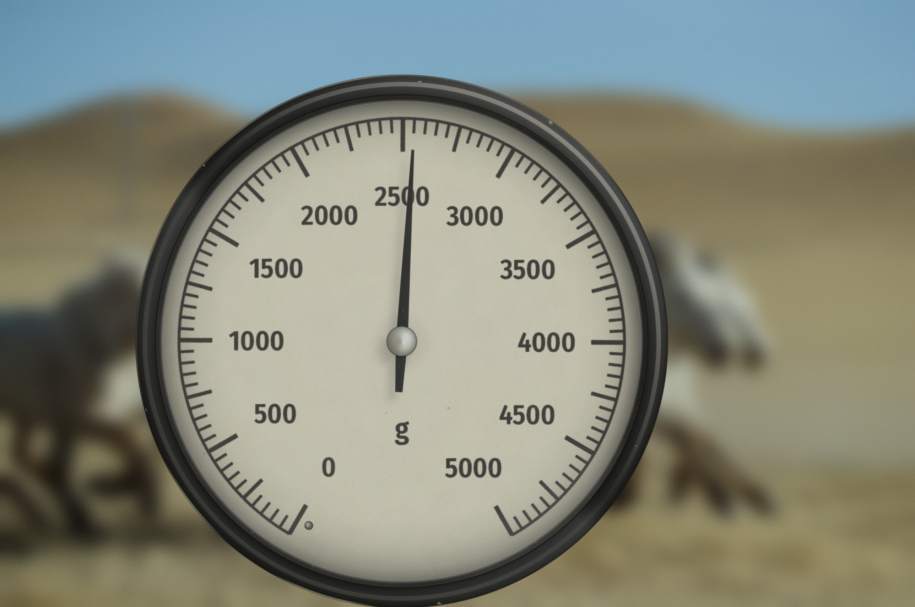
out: 2550 g
